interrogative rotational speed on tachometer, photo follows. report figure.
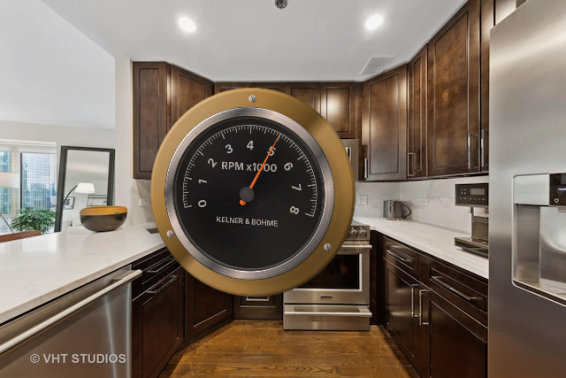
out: 5000 rpm
